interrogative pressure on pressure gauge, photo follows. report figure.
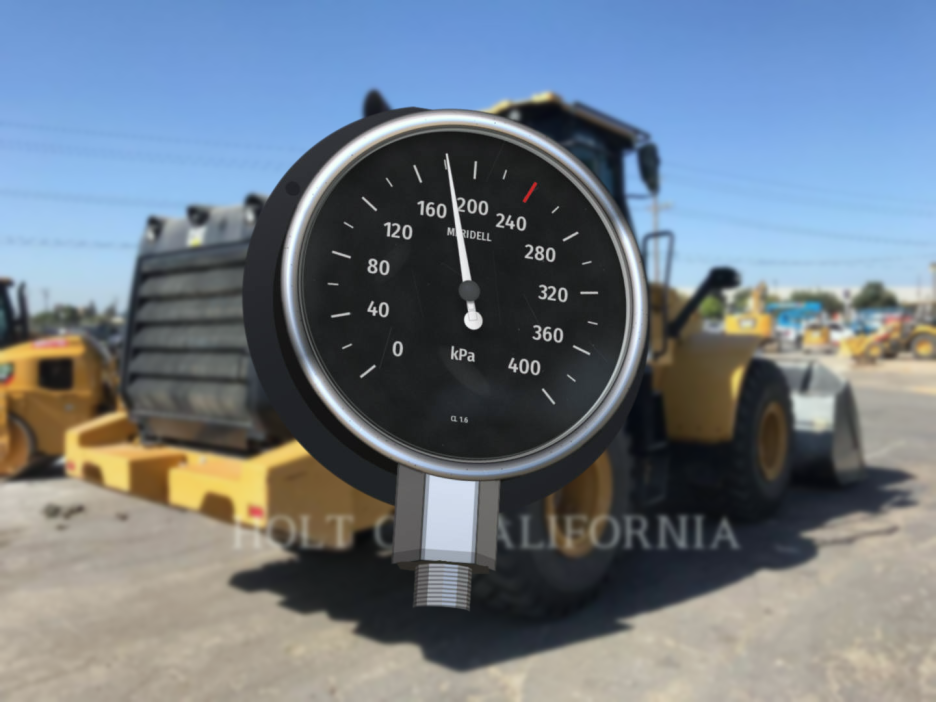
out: 180 kPa
